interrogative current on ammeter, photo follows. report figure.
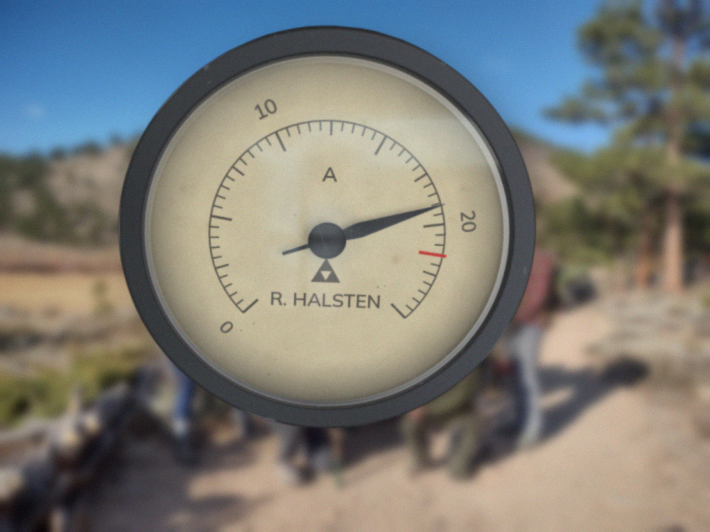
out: 19 A
